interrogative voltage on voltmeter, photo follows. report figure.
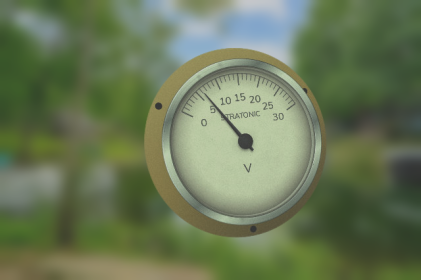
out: 6 V
